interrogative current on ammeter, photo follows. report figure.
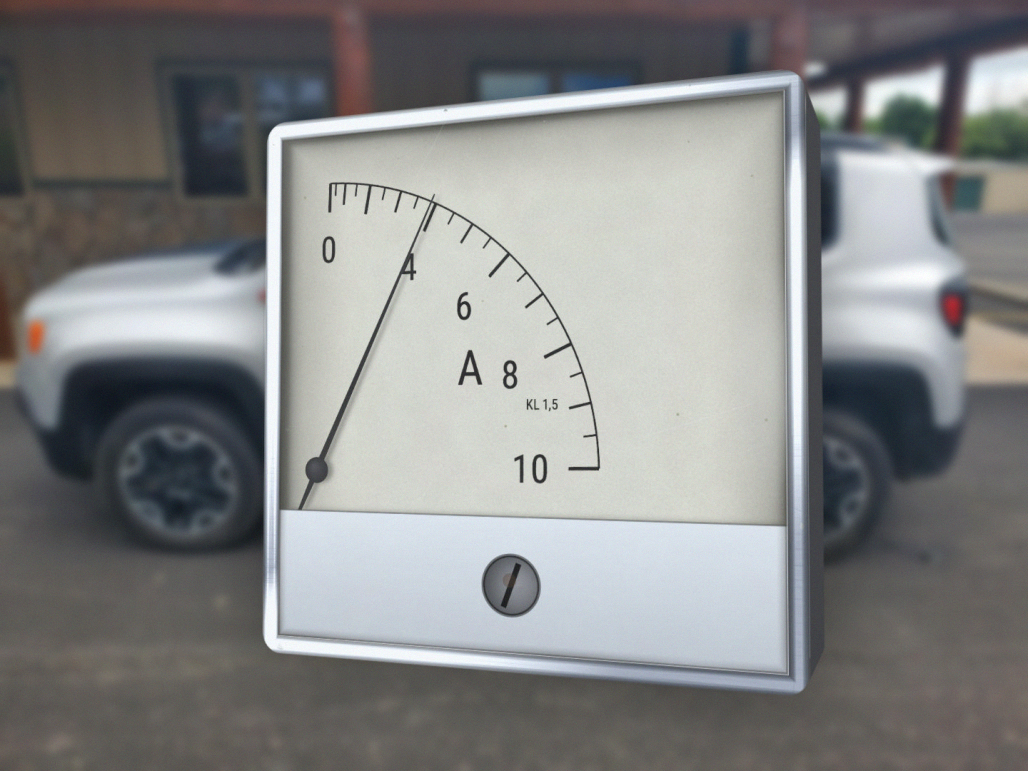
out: 4 A
